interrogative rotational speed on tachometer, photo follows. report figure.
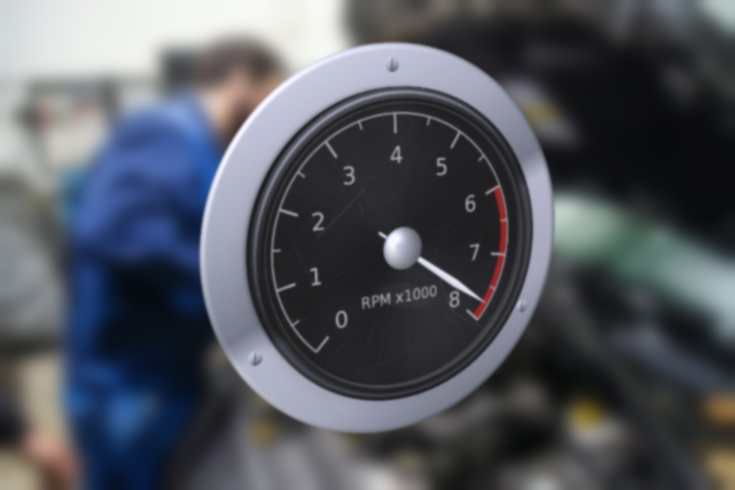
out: 7750 rpm
